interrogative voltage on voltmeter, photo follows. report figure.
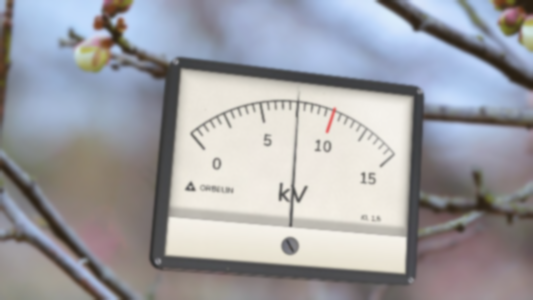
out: 7.5 kV
